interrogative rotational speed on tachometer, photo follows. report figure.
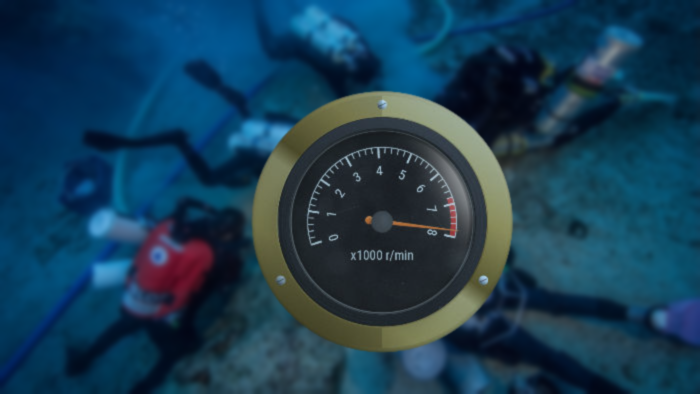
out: 7800 rpm
